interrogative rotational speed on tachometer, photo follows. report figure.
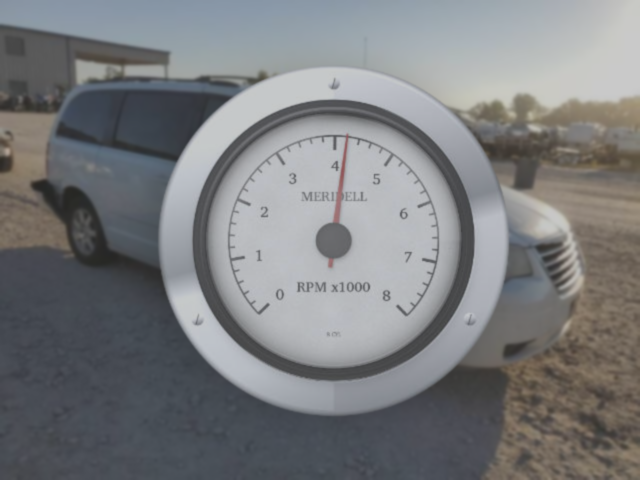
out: 4200 rpm
